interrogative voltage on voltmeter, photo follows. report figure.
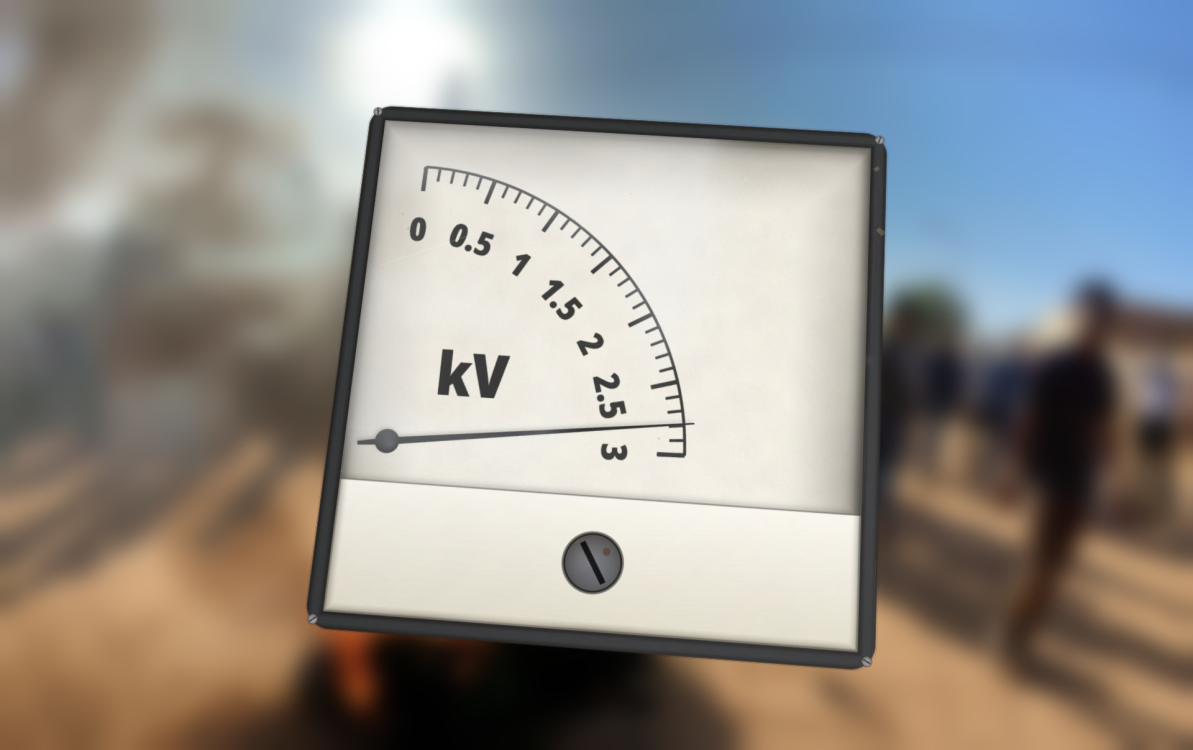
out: 2.8 kV
